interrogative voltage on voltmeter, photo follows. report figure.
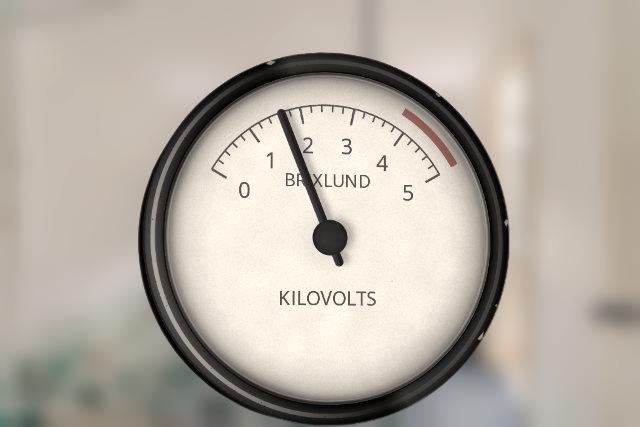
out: 1.6 kV
